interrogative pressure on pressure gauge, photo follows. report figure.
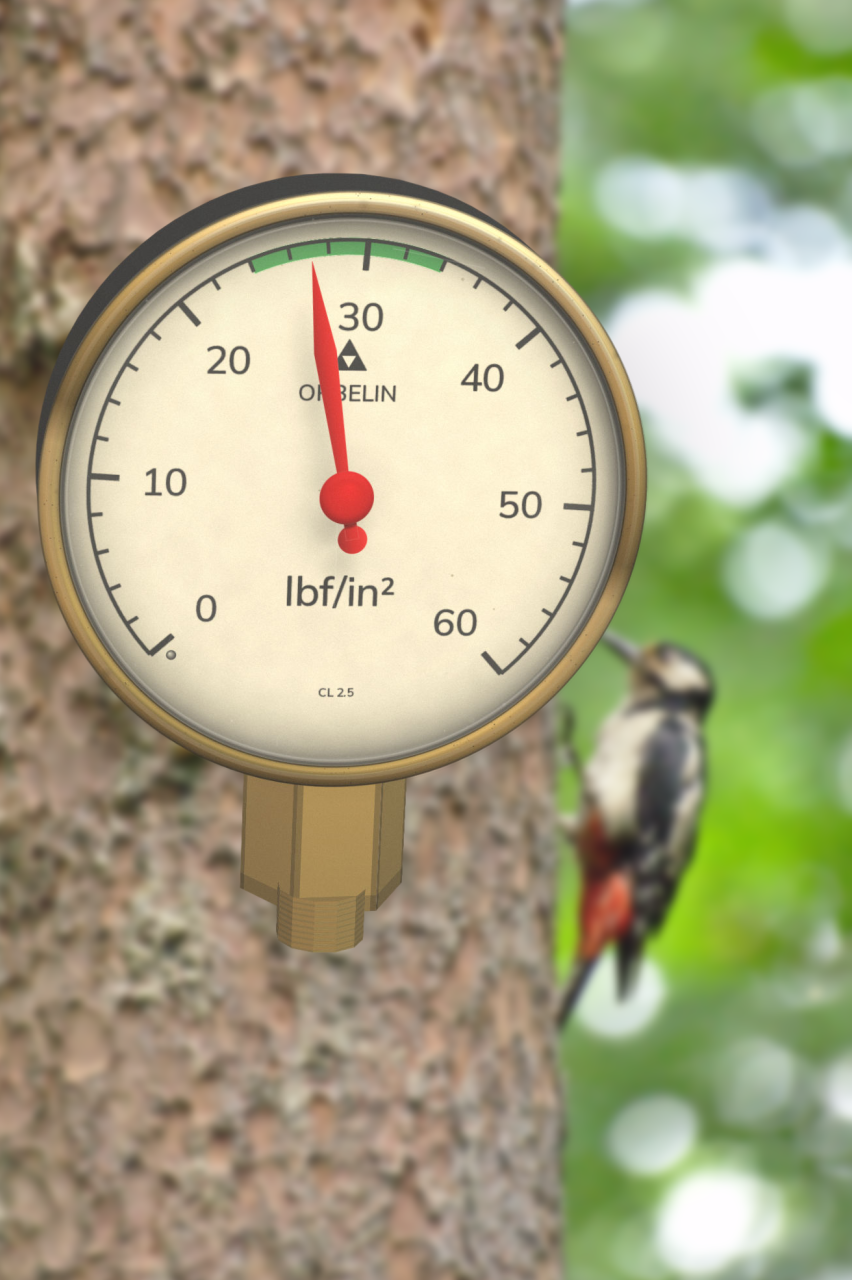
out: 27 psi
